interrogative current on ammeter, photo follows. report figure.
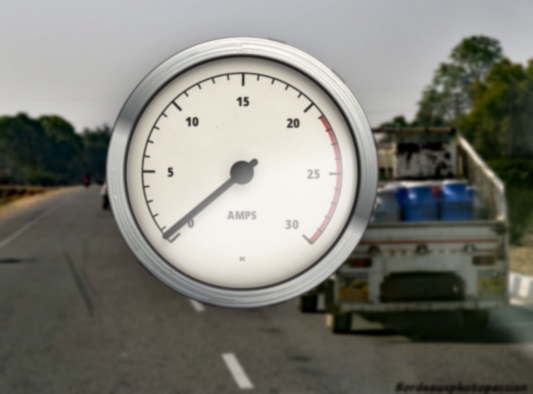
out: 0.5 A
